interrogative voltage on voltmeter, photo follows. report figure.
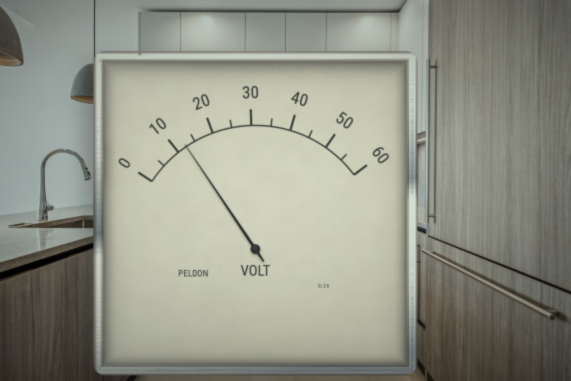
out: 12.5 V
